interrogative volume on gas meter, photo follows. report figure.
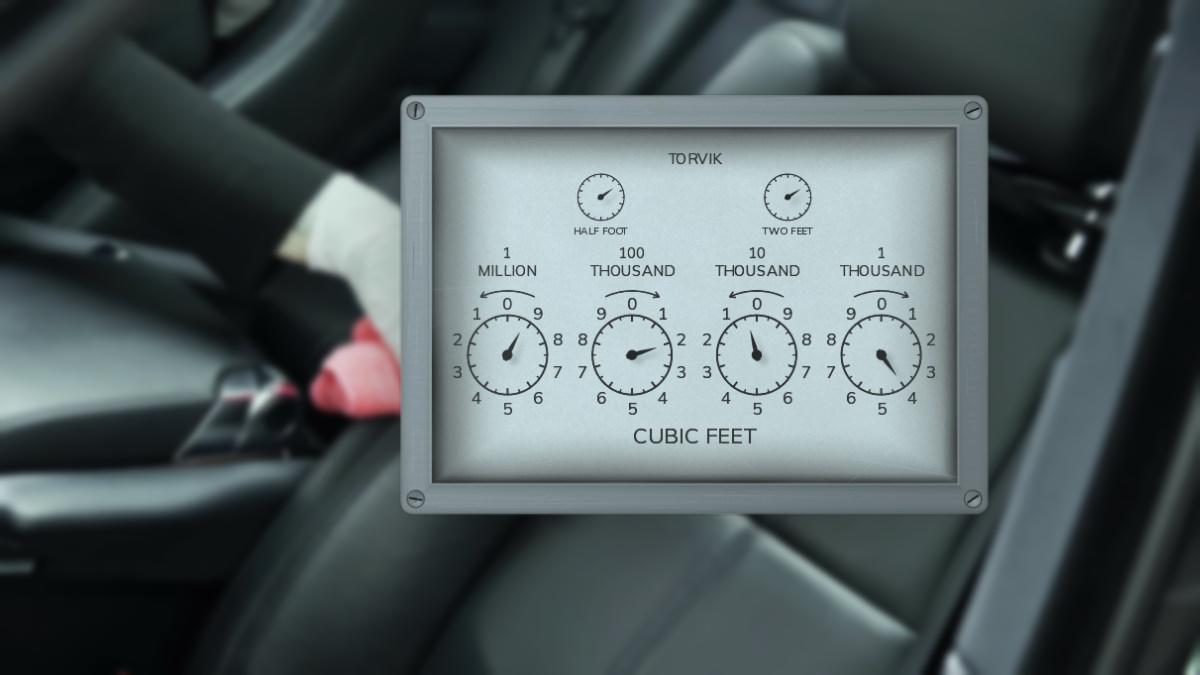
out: 920400 ft³
